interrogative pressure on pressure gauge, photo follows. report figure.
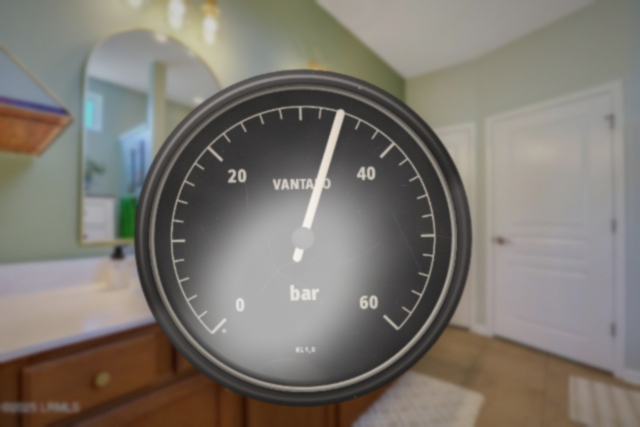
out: 34 bar
